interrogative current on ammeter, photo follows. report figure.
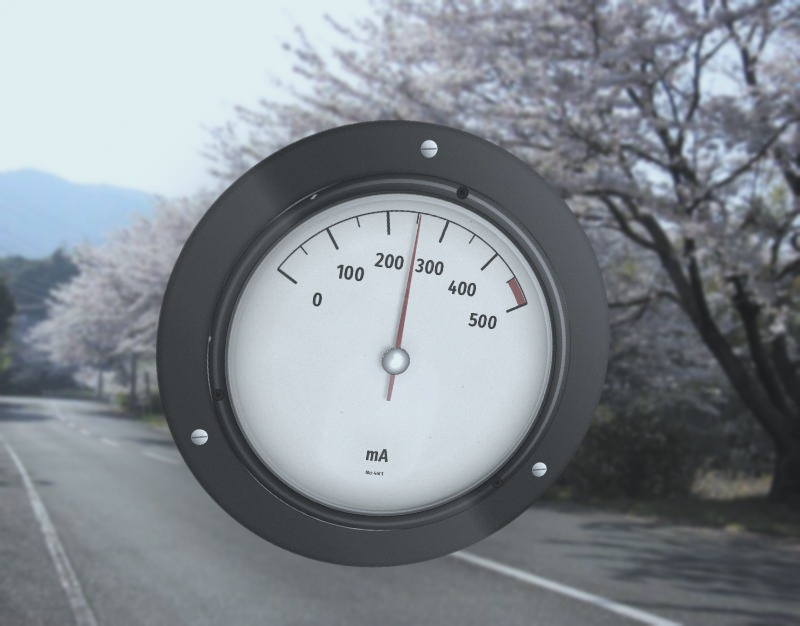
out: 250 mA
